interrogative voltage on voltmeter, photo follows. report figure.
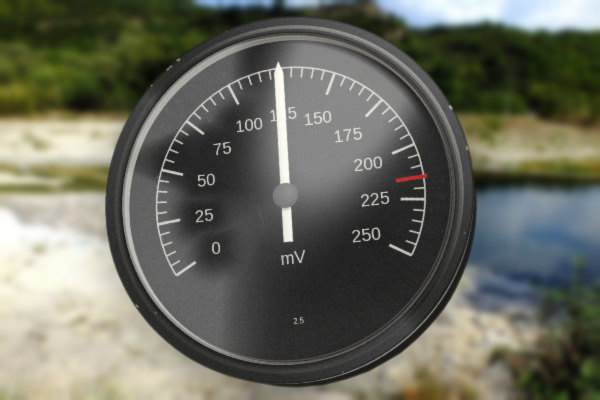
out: 125 mV
